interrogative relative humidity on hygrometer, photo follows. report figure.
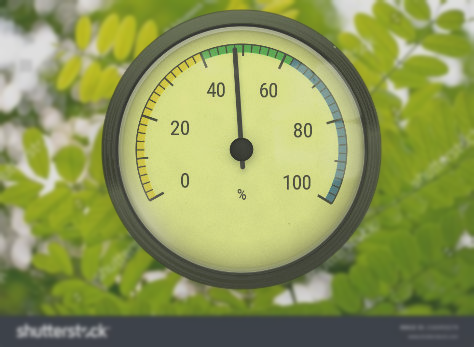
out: 48 %
